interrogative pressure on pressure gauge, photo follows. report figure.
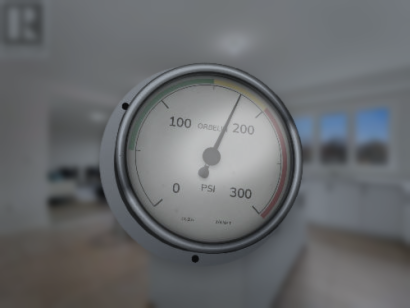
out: 175 psi
